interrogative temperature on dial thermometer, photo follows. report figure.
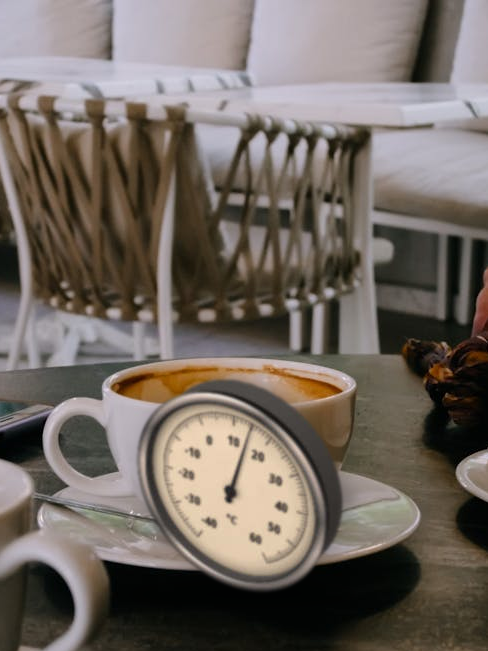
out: 15 °C
